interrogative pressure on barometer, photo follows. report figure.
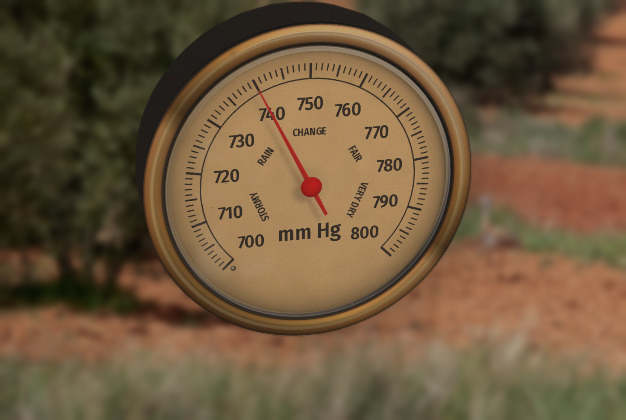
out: 740 mmHg
